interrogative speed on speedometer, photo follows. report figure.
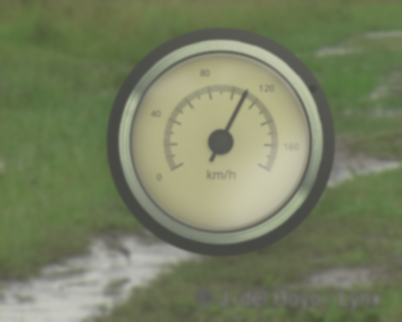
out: 110 km/h
